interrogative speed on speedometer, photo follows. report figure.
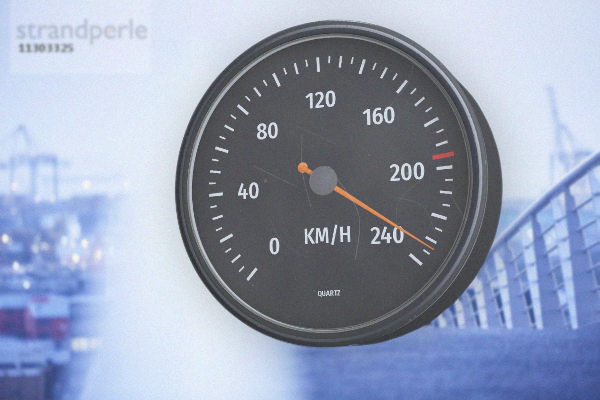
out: 232.5 km/h
